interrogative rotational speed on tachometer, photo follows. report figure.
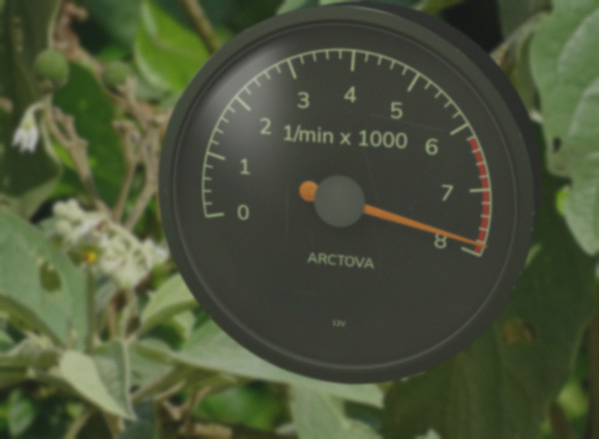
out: 7800 rpm
